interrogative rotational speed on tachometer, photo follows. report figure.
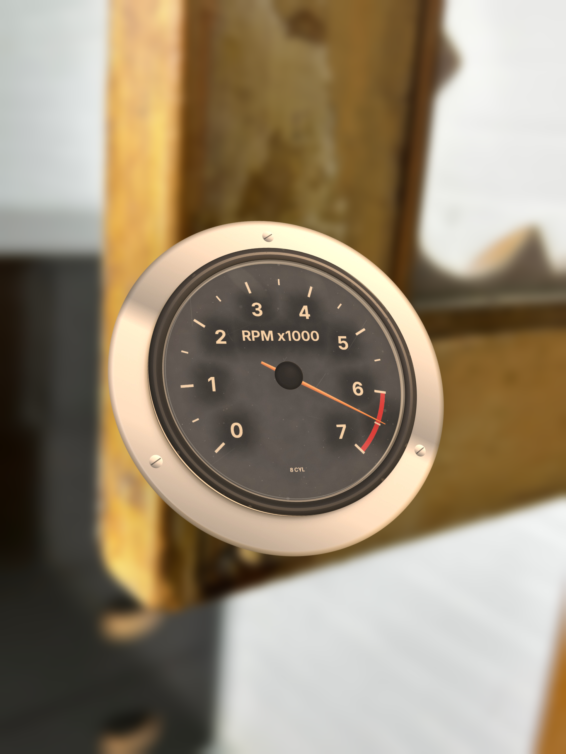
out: 6500 rpm
